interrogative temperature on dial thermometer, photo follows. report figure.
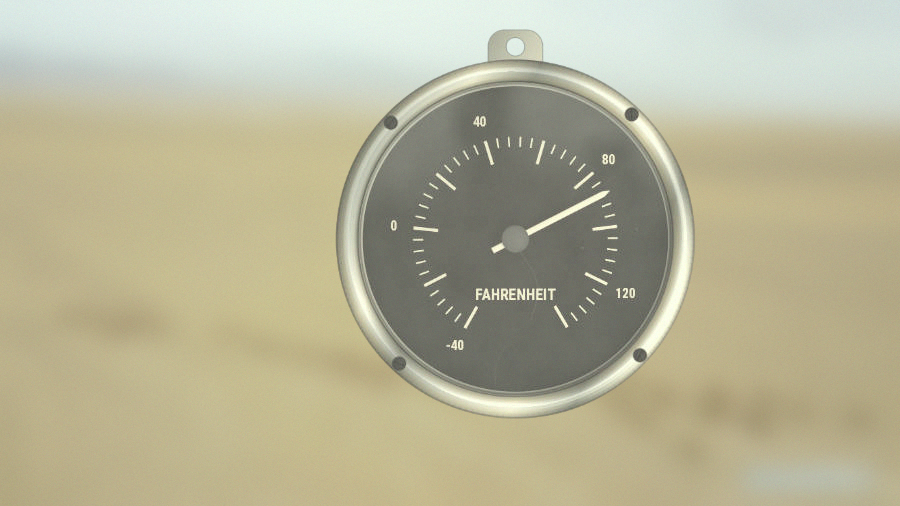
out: 88 °F
